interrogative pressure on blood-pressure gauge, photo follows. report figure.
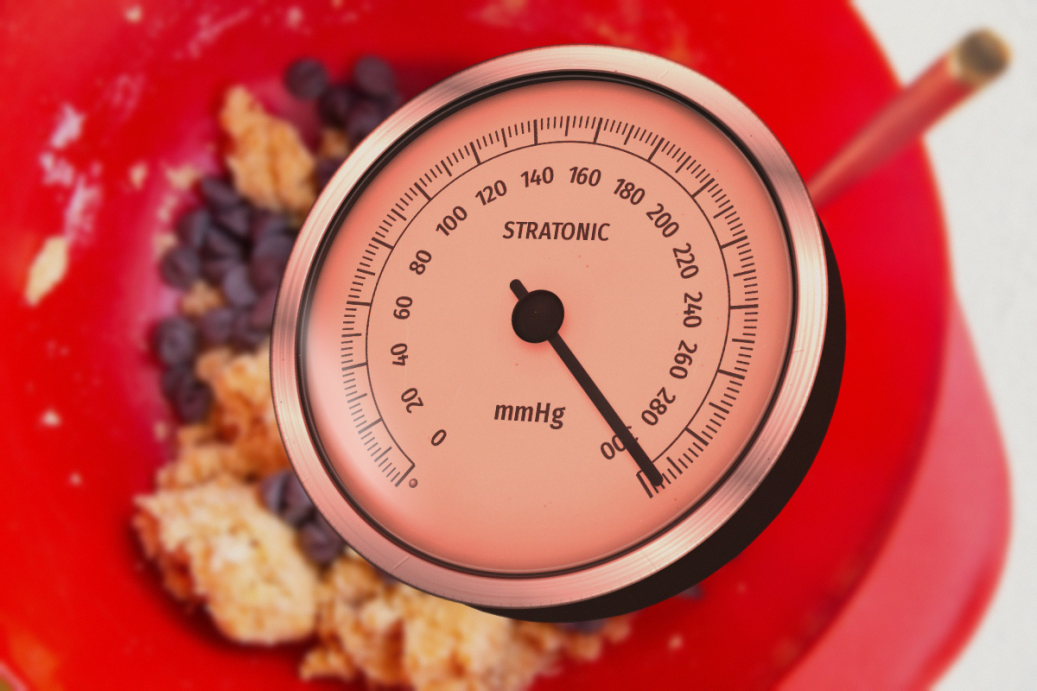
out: 296 mmHg
